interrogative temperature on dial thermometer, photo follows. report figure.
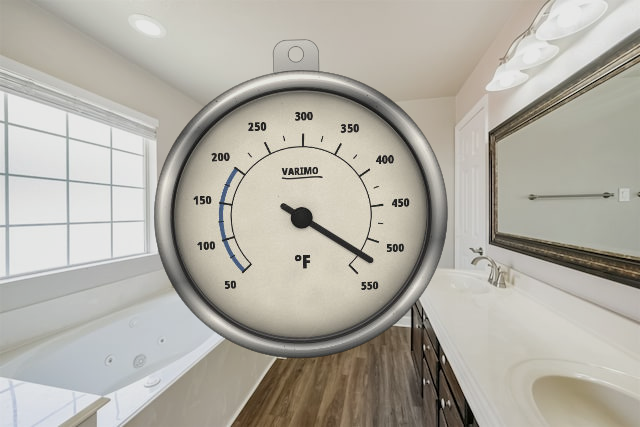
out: 525 °F
